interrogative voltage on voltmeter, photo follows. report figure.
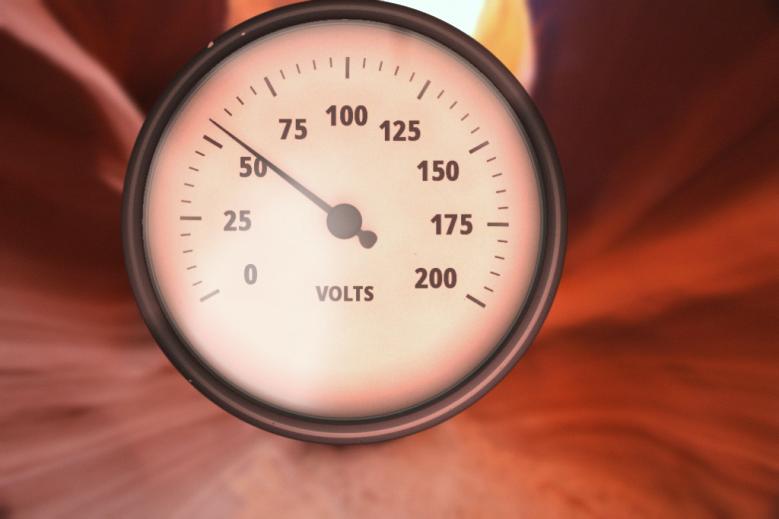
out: 55 V
